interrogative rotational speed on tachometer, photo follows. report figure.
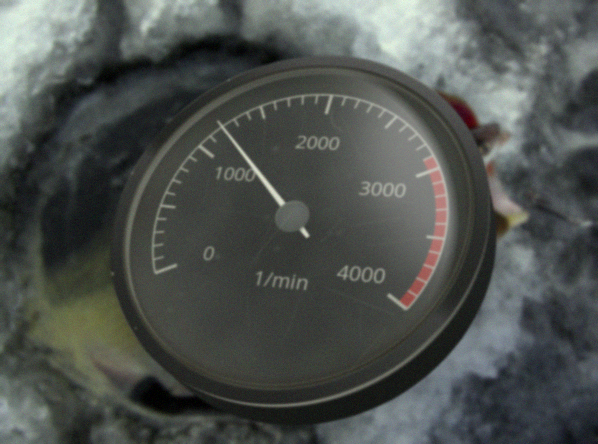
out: 1200 rpm
